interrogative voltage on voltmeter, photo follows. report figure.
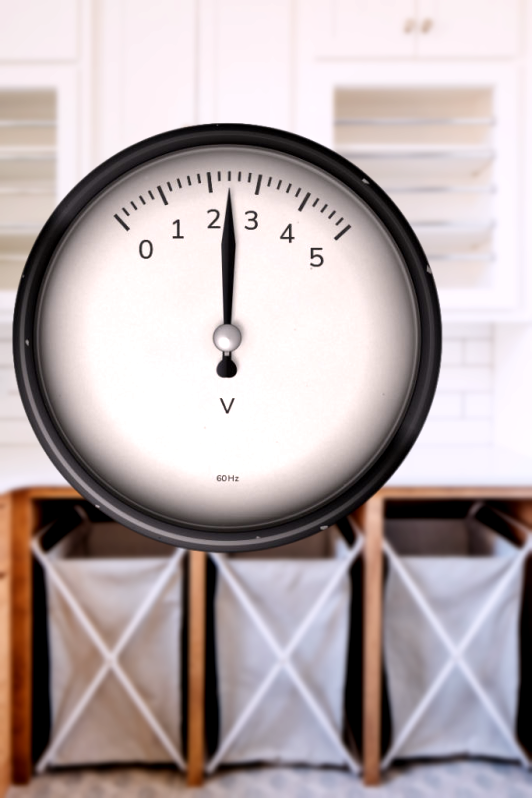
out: 2.4 V
